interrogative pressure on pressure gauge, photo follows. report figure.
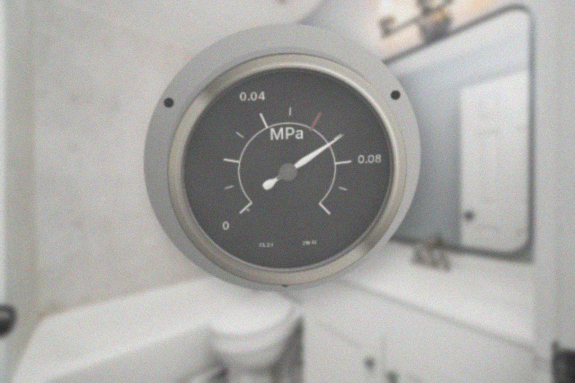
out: 0.07 MPa
